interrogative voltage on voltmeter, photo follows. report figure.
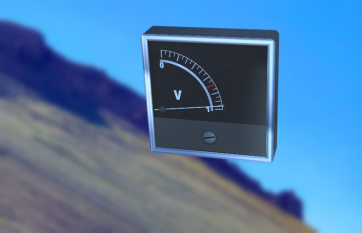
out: 0.95 V
